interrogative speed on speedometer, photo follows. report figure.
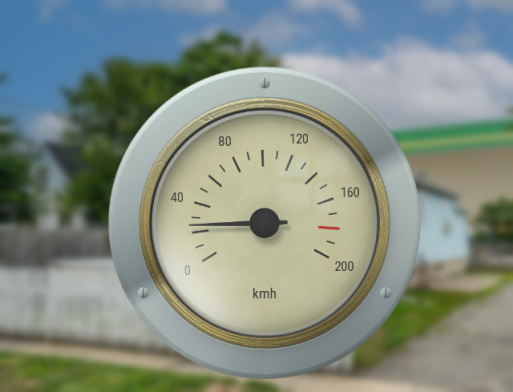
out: 25 km/h
